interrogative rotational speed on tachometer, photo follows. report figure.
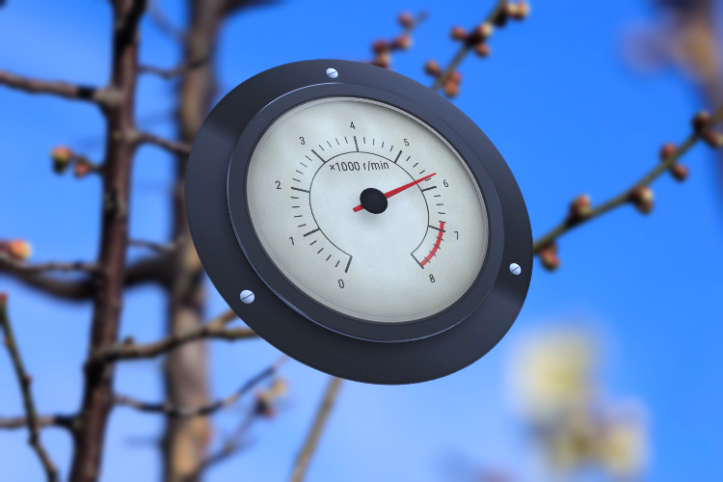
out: 5800 rpm
